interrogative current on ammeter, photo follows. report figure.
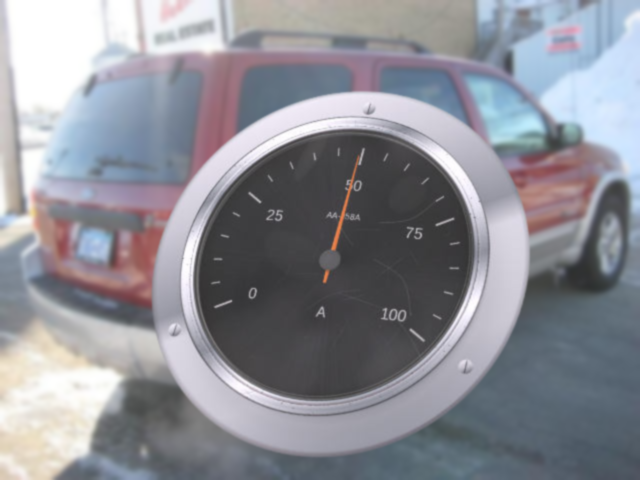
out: 50 A
